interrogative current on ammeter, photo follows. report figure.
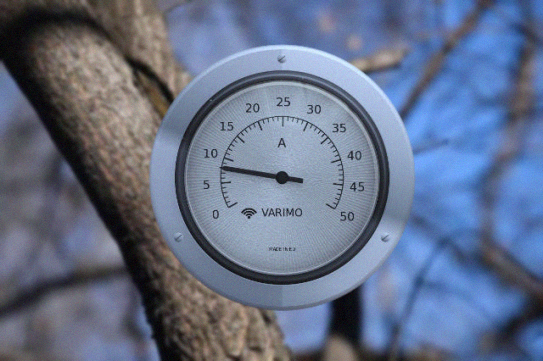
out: 8 A
